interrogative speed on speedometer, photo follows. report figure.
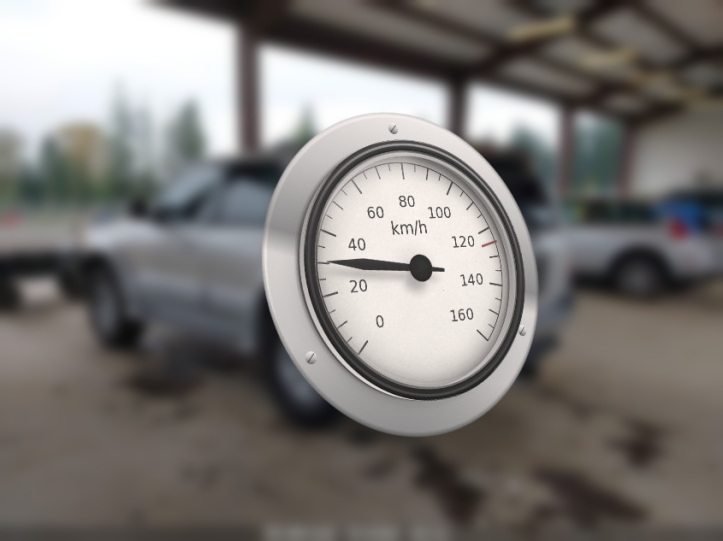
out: 30 km/h
